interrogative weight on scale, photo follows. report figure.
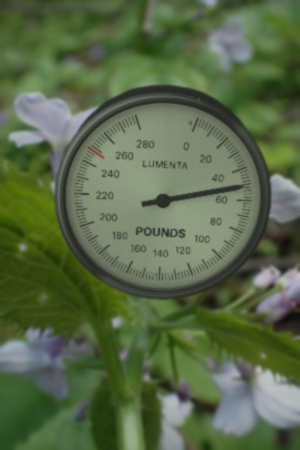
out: 50 lb
